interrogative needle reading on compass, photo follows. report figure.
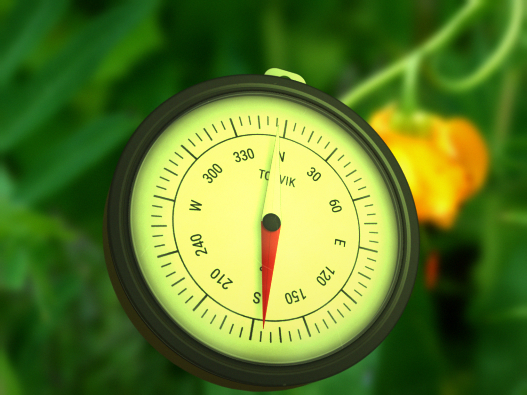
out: 175 °
